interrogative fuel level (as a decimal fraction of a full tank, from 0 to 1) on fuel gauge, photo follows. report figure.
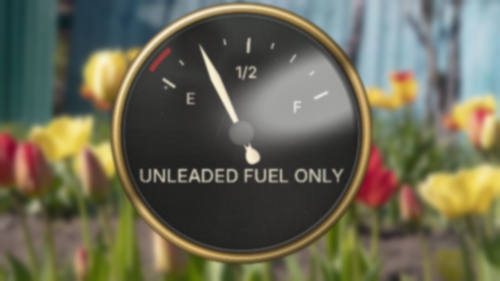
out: 0.25
